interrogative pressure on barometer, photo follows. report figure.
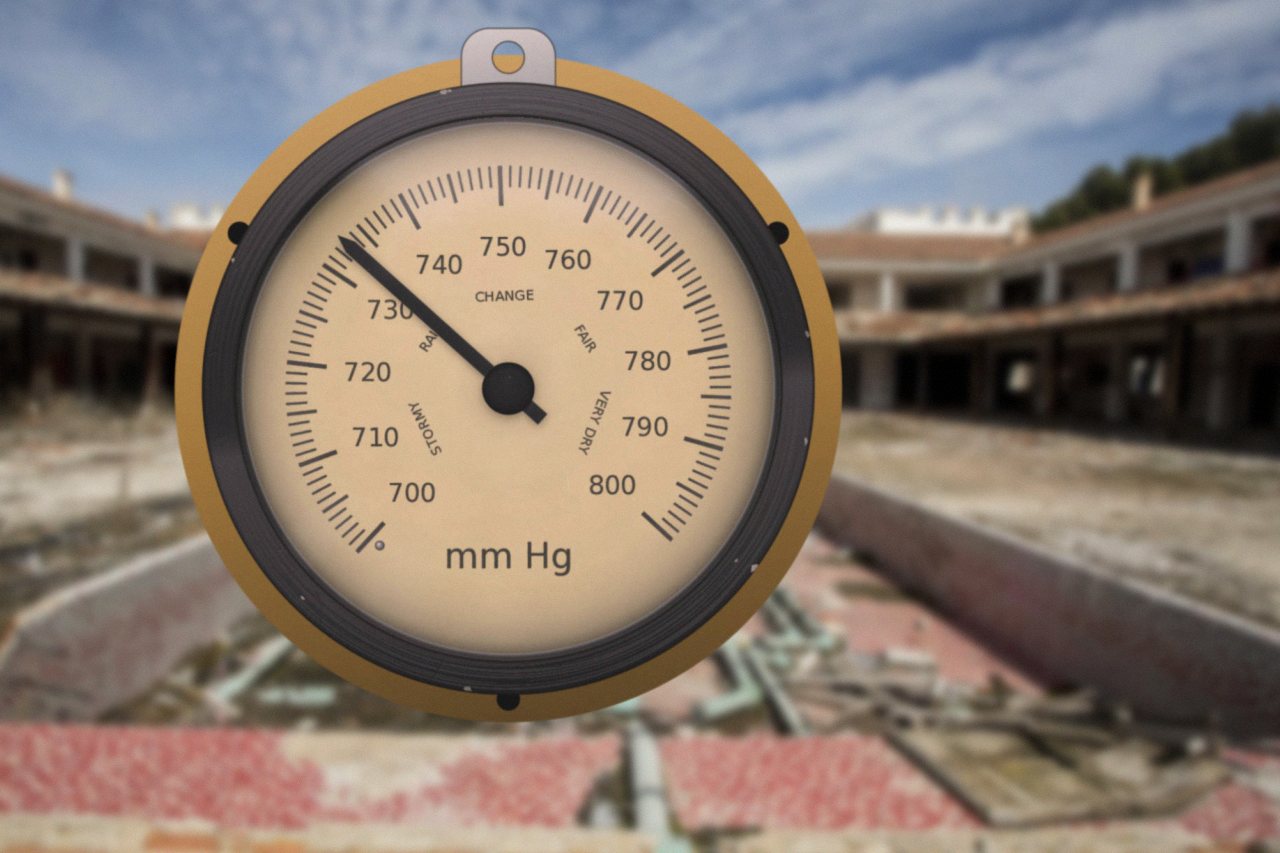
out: 733 mmHg
